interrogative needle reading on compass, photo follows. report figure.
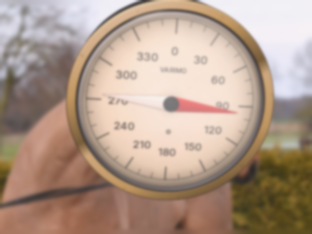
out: 95 °
